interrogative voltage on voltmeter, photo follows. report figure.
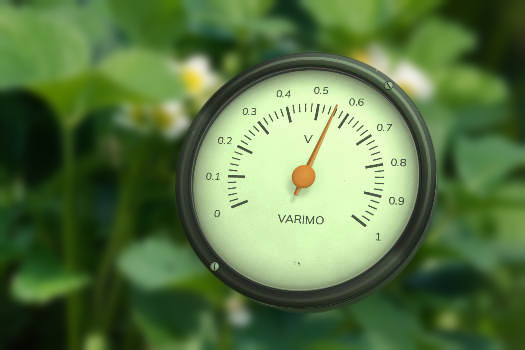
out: 0.56 V
